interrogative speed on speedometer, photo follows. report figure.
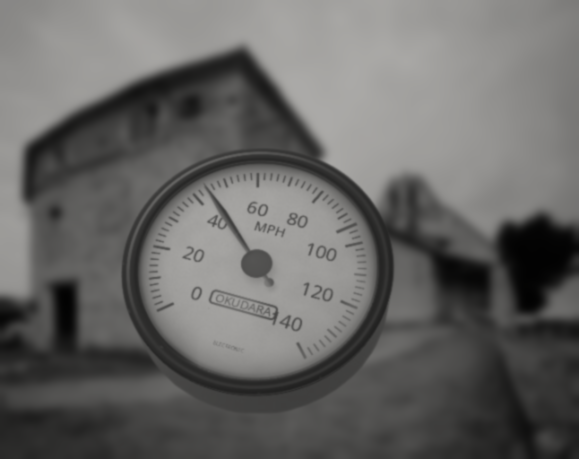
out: 44 mph
